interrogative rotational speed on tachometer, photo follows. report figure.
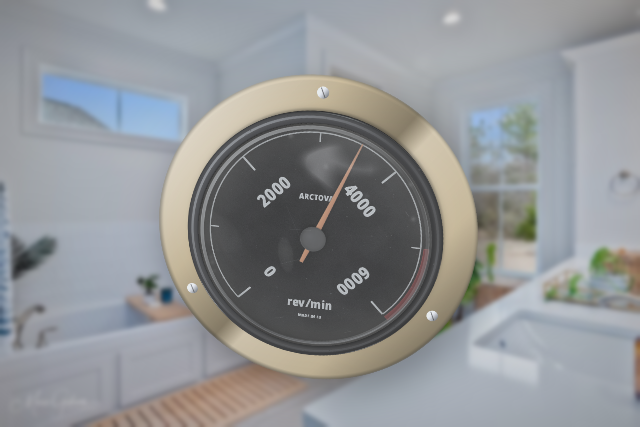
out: 3500 rpm
